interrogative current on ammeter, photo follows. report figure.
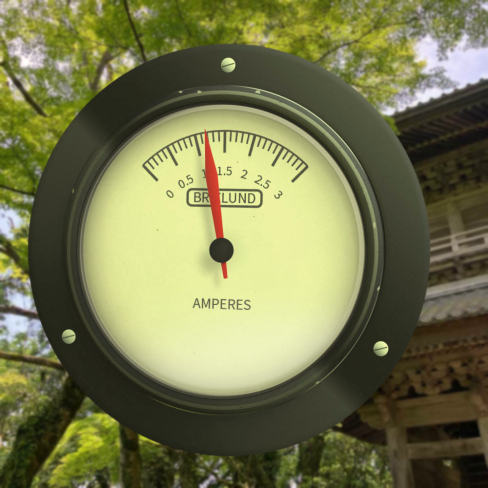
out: 1.2 A
